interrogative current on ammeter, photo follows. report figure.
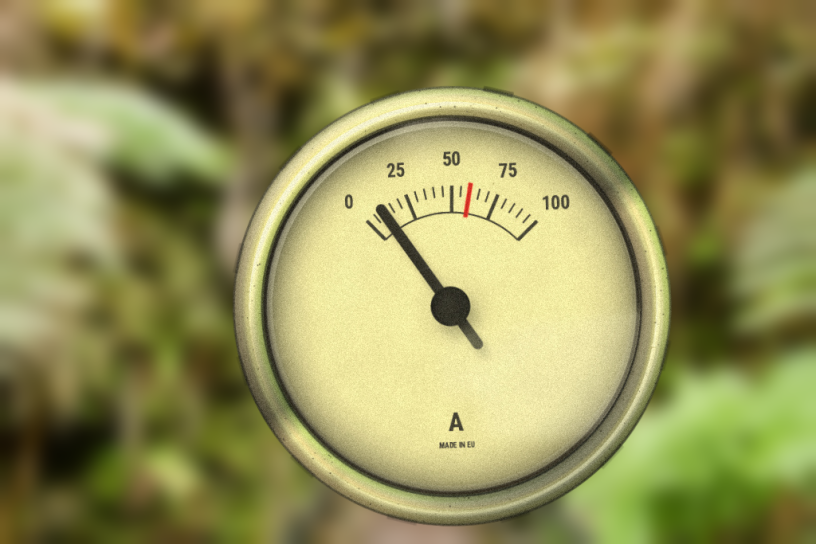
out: 10 A
